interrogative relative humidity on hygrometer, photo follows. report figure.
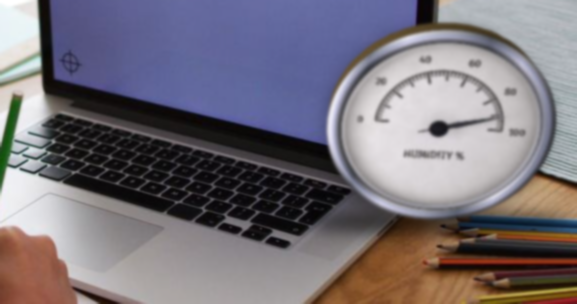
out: 90 %
